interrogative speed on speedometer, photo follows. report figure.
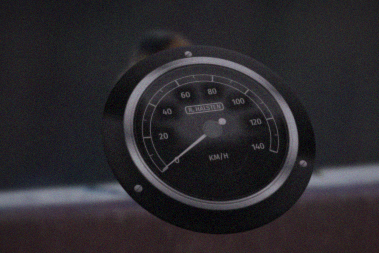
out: 0 km/h
